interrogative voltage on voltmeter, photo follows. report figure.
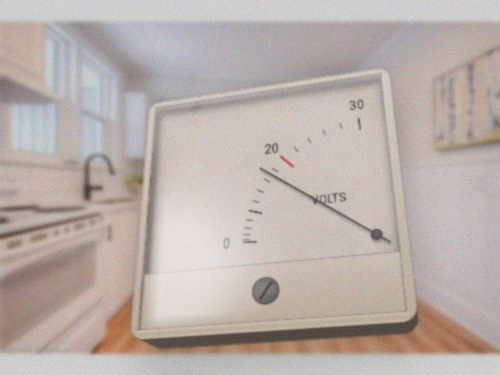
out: 17 V
